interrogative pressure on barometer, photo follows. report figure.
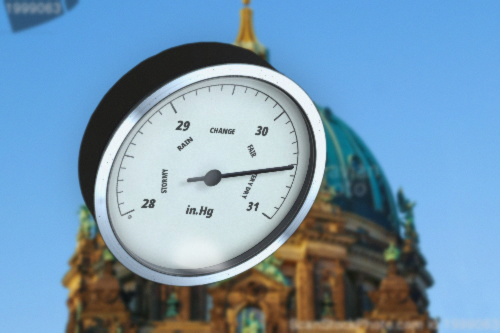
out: 30.5 inHg
